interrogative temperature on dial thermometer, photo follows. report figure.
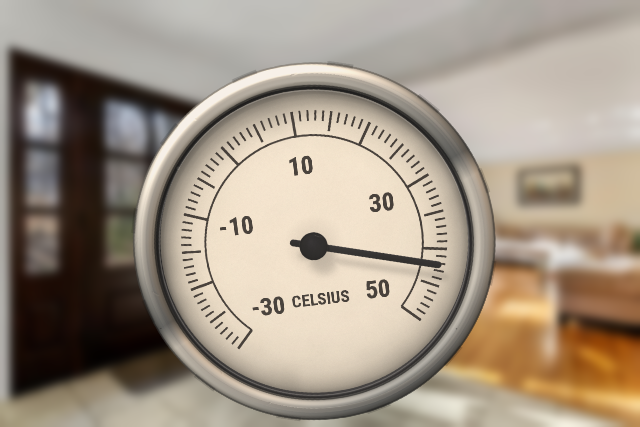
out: 42 °C
